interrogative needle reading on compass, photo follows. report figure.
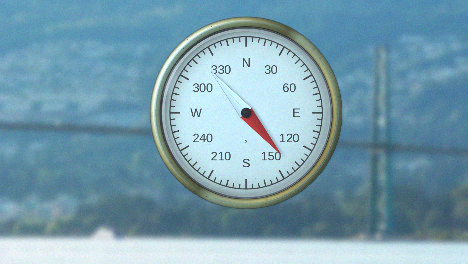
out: 140 °
